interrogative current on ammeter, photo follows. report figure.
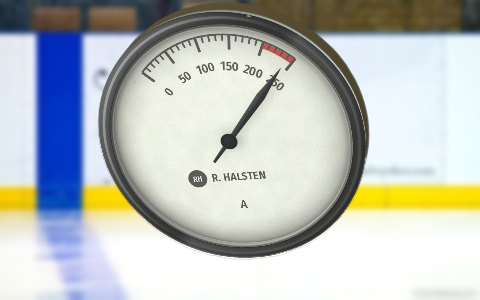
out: 240 A
